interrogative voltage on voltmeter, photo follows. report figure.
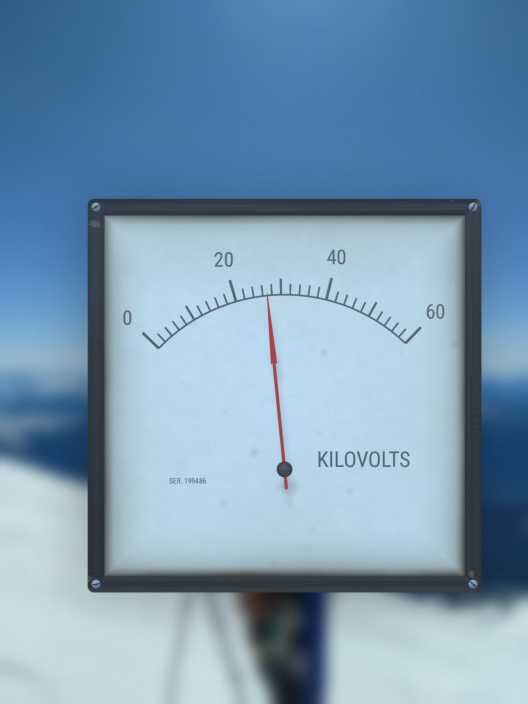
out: 27 kV
